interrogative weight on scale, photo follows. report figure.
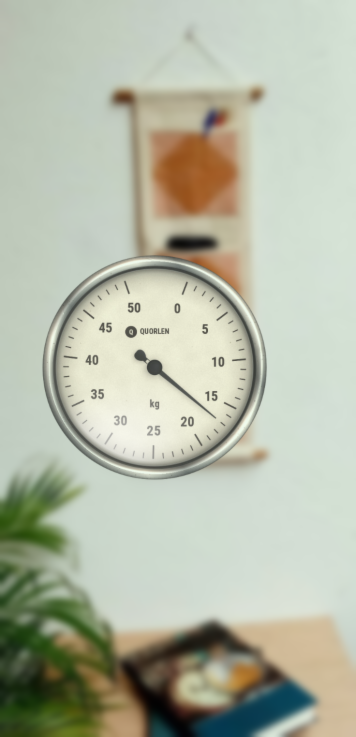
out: 17 kg
